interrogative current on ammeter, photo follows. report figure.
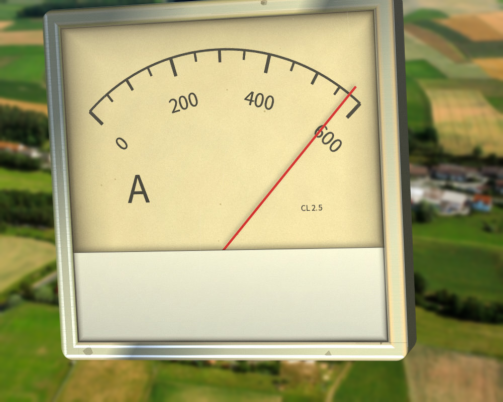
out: 575 A
